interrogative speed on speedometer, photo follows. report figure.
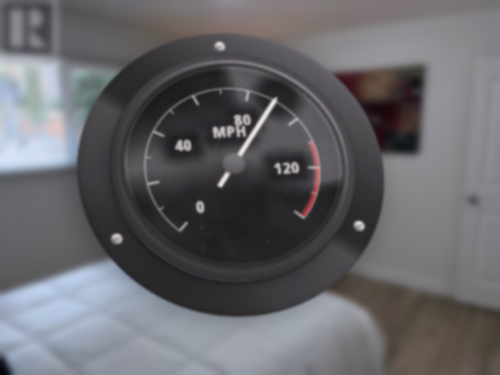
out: 90 mph
